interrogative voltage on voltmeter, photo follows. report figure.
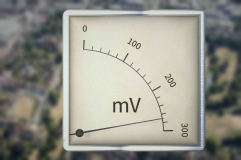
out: 270 mV
